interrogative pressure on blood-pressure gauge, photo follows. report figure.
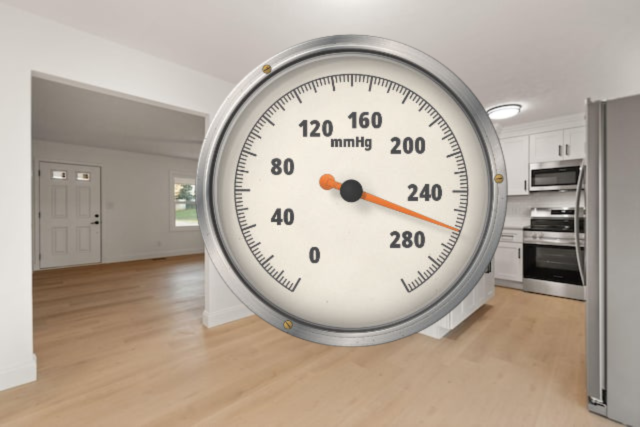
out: 260 mmHg
